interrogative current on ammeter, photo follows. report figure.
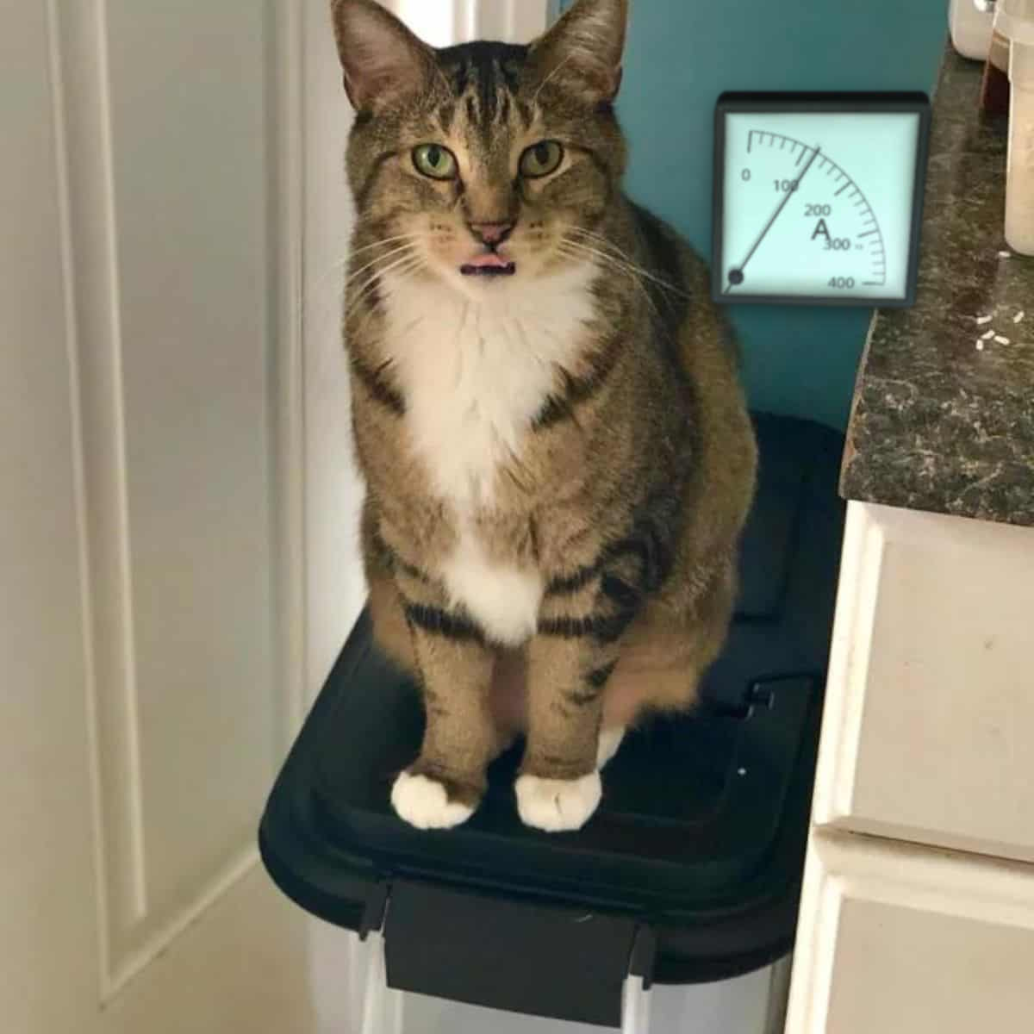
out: 120 A
